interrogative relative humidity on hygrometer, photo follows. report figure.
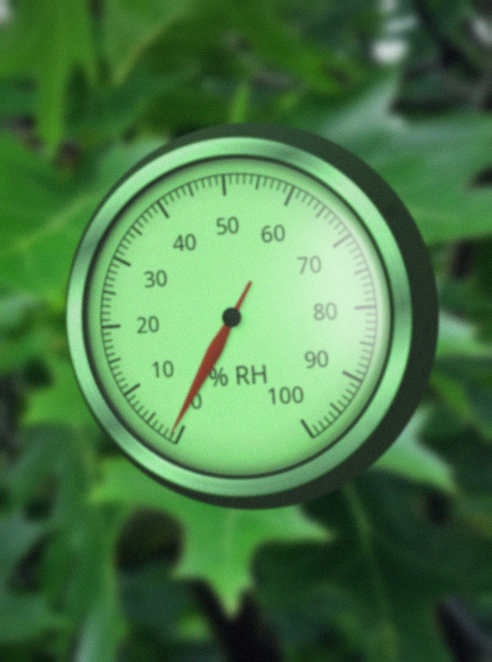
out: 1 %
